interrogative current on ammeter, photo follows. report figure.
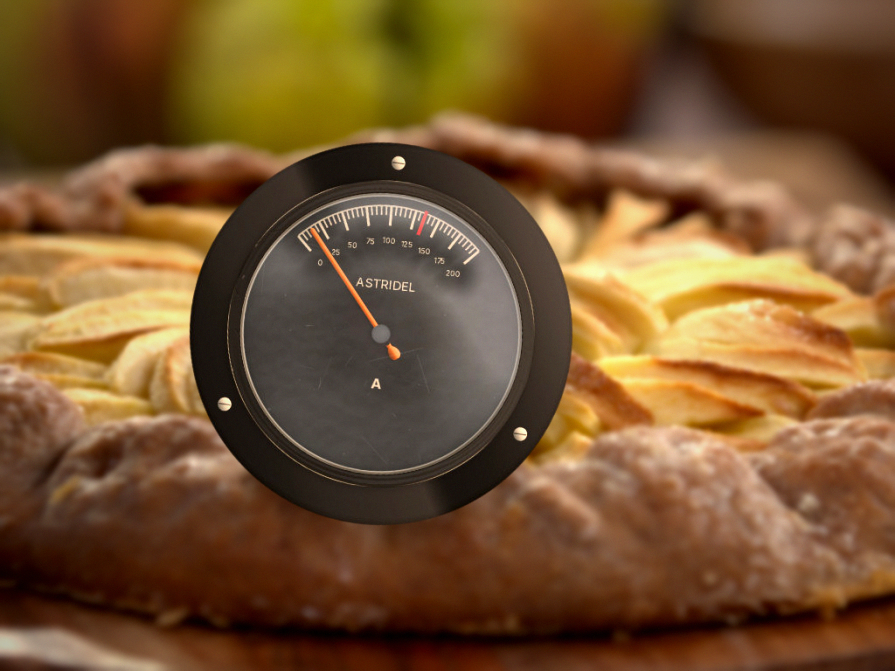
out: 15 A
